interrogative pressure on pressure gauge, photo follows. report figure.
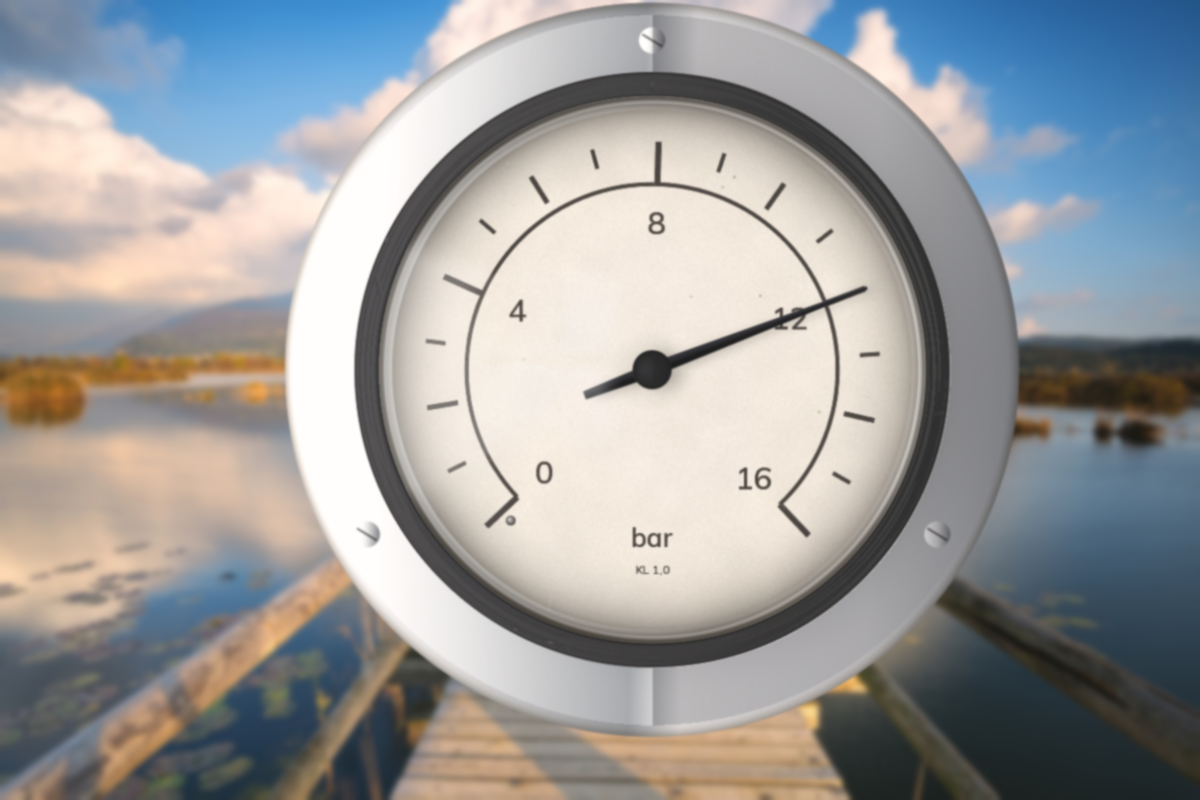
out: 12 bar
